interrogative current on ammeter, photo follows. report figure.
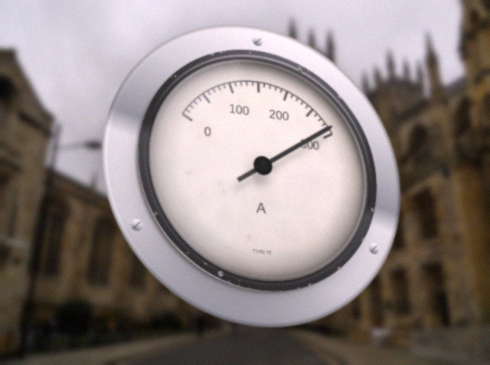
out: 290 A
